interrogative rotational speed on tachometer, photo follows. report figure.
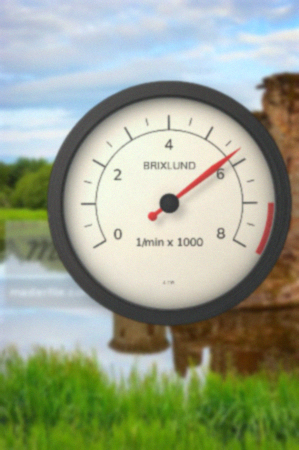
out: 5750 rpm
